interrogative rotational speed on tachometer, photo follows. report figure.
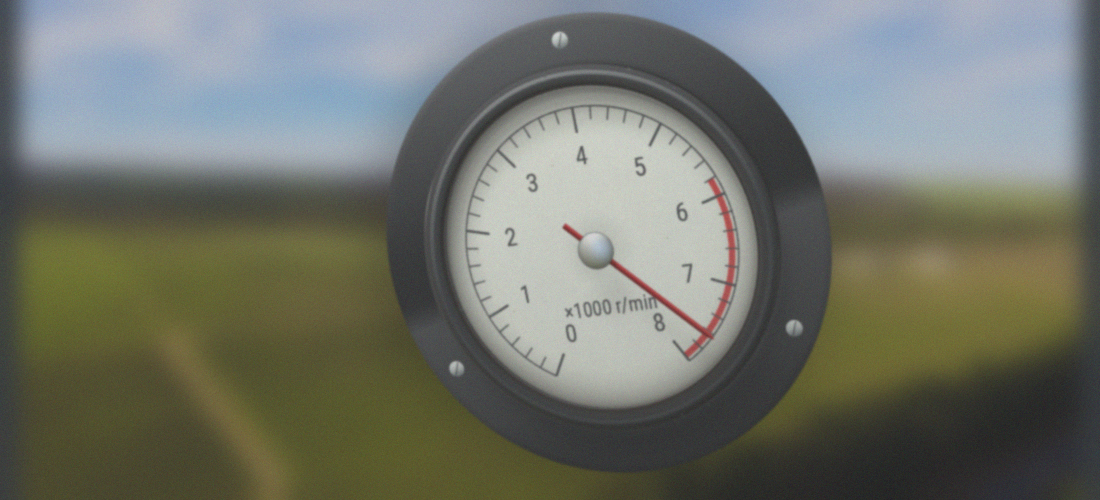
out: 7600 rpm
